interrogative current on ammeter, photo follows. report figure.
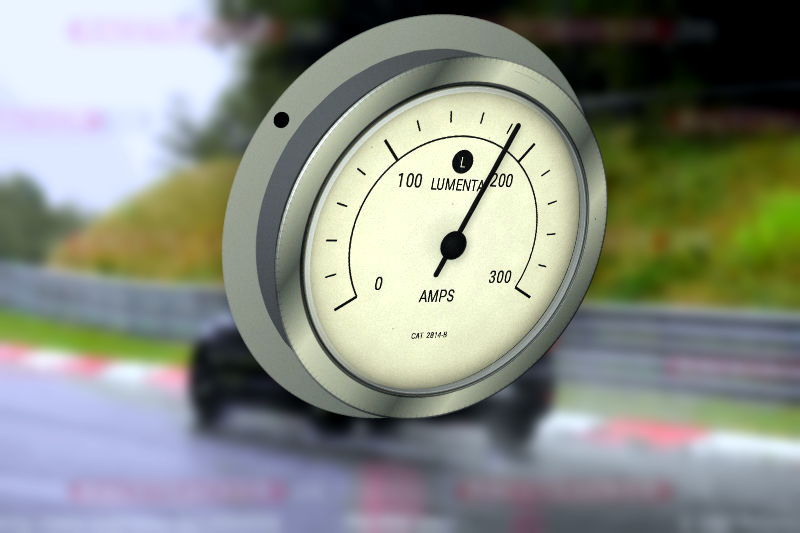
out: 180 A
